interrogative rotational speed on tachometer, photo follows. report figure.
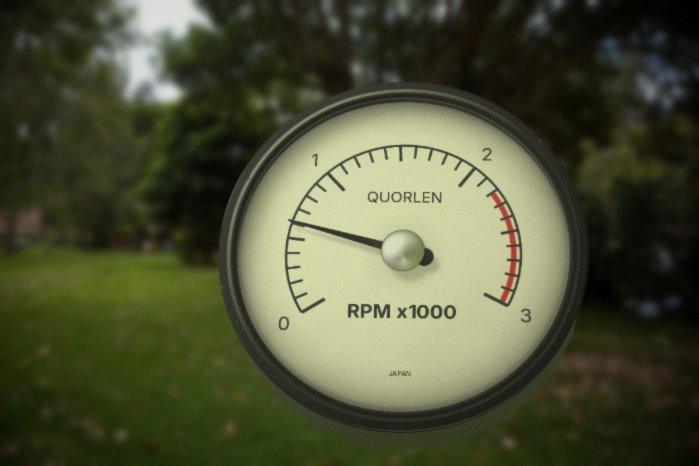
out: 600 rpm
